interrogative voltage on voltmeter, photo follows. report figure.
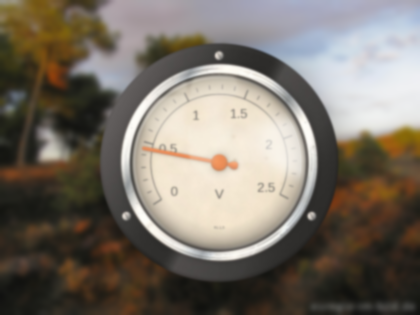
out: 0.45 V
